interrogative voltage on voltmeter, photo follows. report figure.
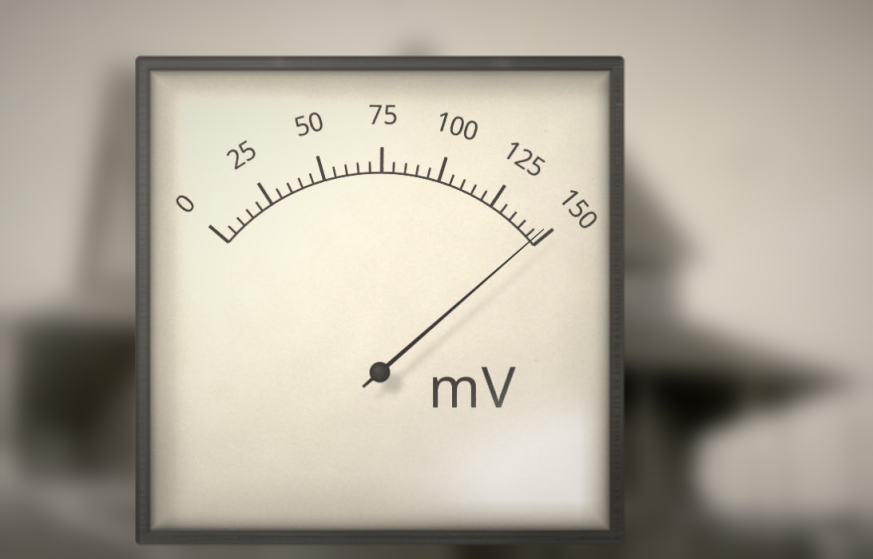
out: 147.5 mV
